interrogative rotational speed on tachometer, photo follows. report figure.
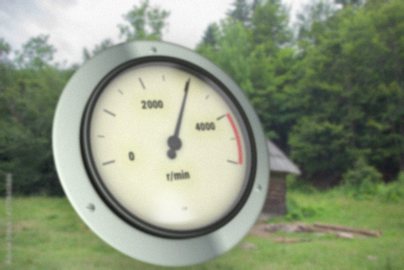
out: 3000 rpm
